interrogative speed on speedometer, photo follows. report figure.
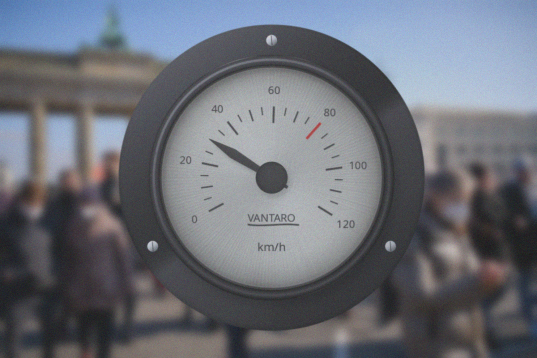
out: 30 km/h
